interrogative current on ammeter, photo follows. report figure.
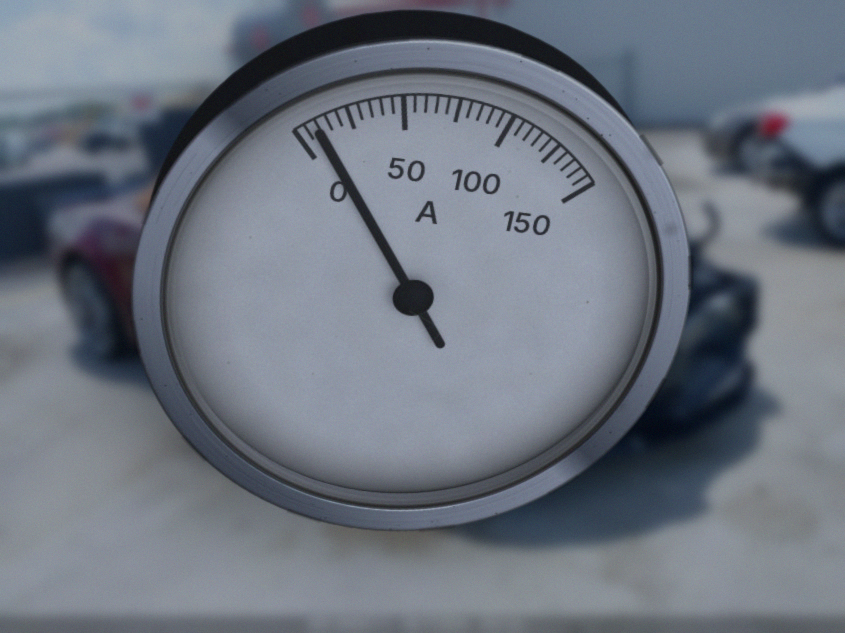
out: 10 A
